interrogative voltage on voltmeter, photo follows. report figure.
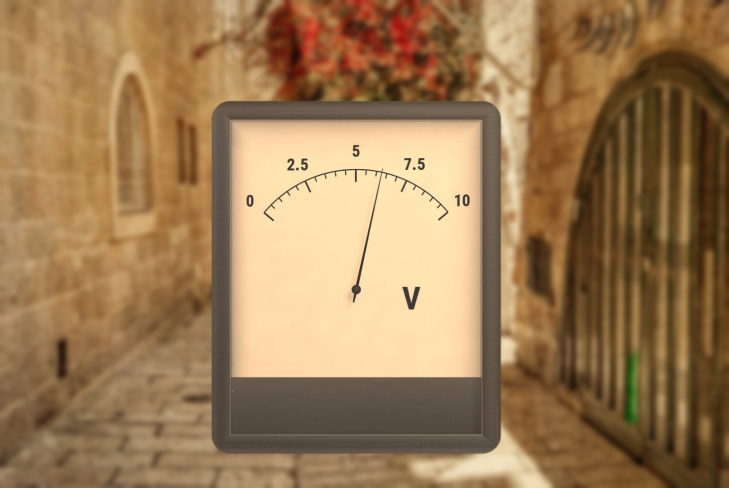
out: 6.25 V
